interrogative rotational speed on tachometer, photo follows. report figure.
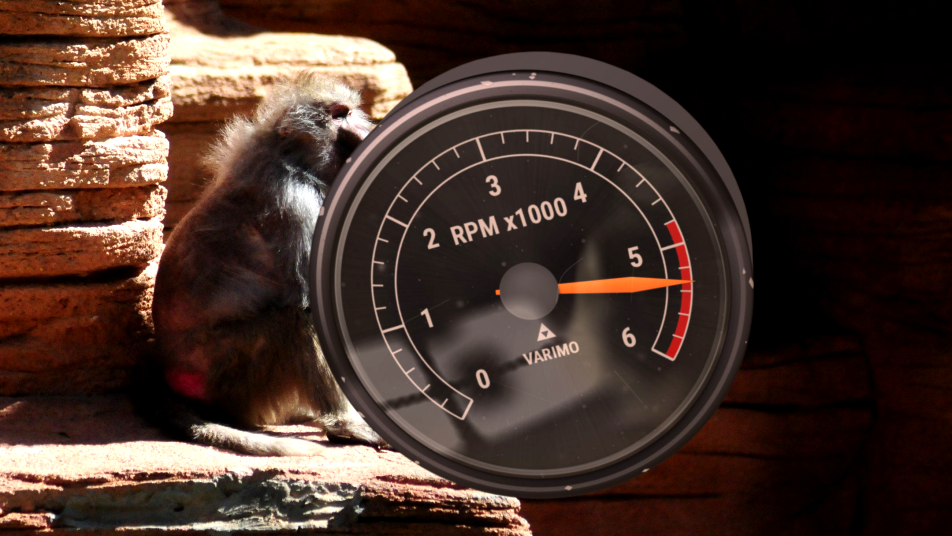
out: 5300 rpm
